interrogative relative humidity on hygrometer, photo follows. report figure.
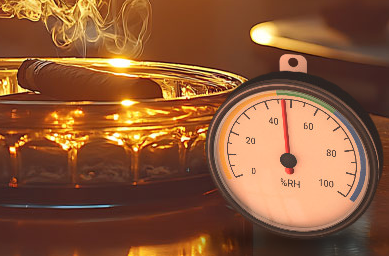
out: 47.5 %
